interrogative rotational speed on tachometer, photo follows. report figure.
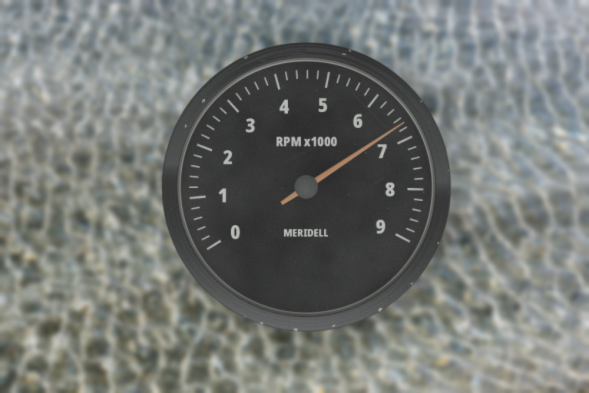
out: 6700 rpm
